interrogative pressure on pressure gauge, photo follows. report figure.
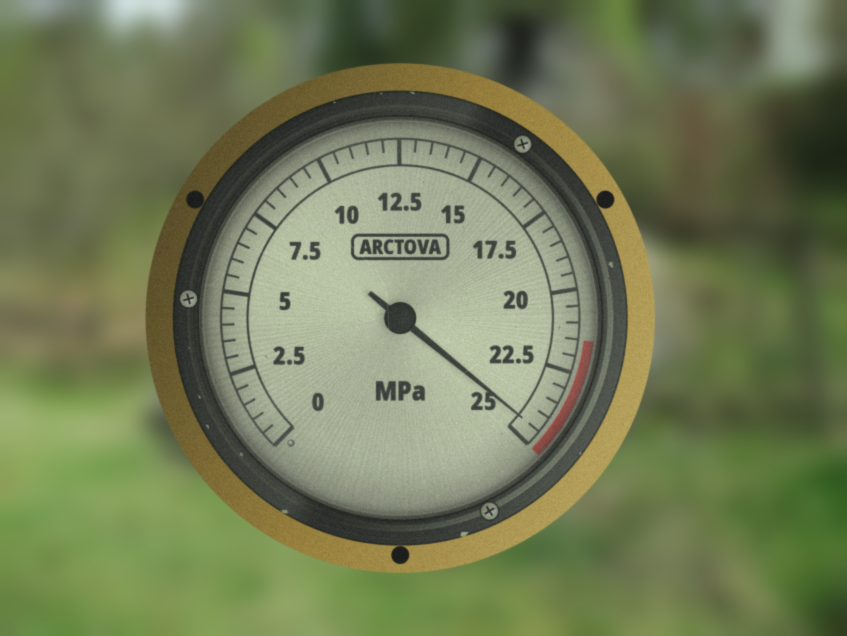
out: 24.5 MPa
